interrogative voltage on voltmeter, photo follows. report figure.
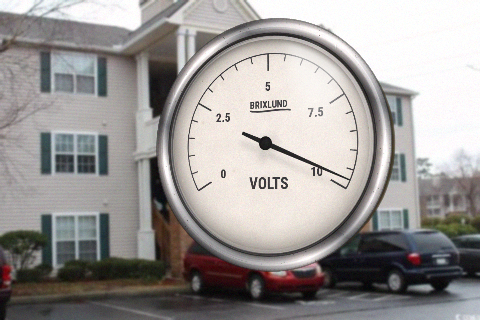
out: 9.75 V
